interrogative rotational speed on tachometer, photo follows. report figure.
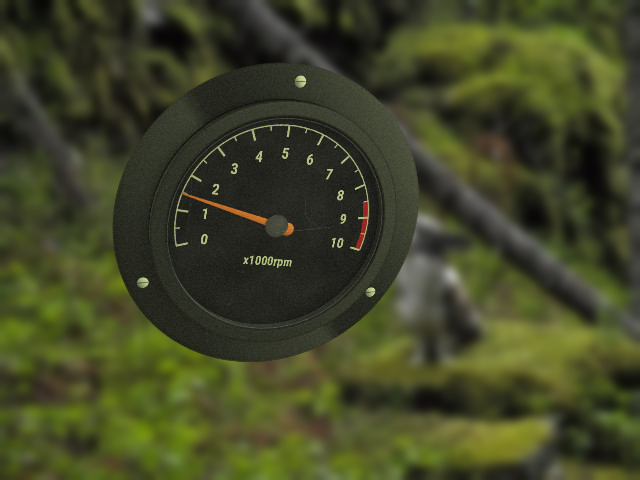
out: 1500 rpm
